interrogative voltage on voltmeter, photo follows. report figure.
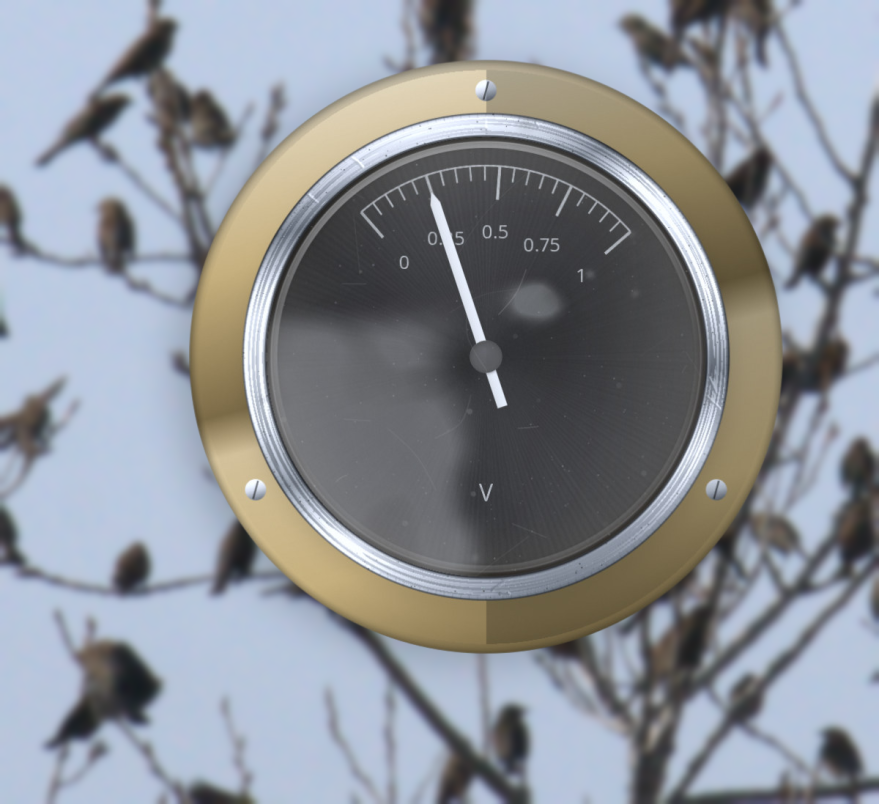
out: 0.25 V
